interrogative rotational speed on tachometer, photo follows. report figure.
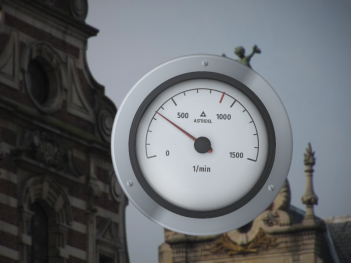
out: 350 rpm
